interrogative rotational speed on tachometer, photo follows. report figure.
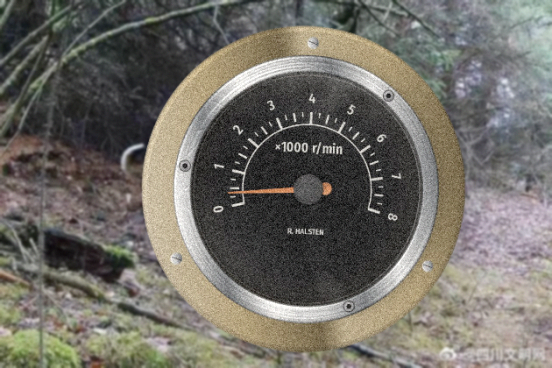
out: 375 rpm
